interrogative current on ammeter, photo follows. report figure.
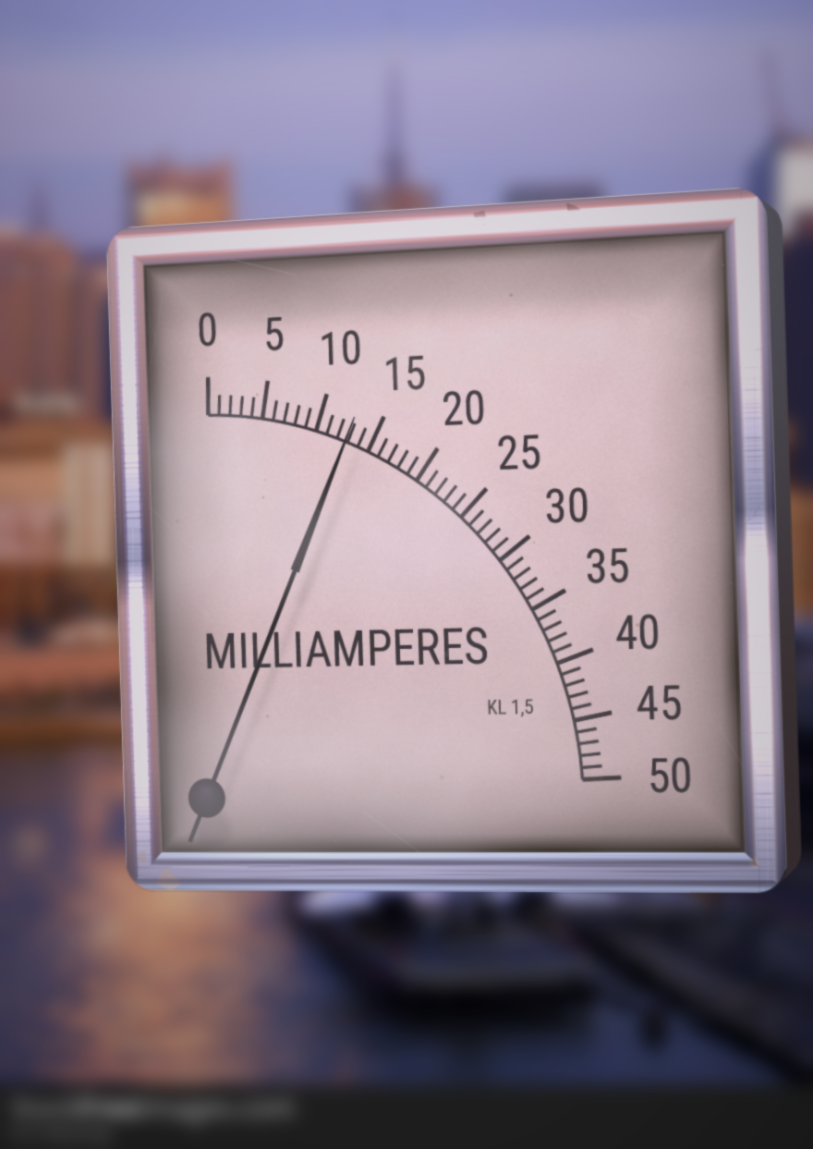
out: 13 mA
